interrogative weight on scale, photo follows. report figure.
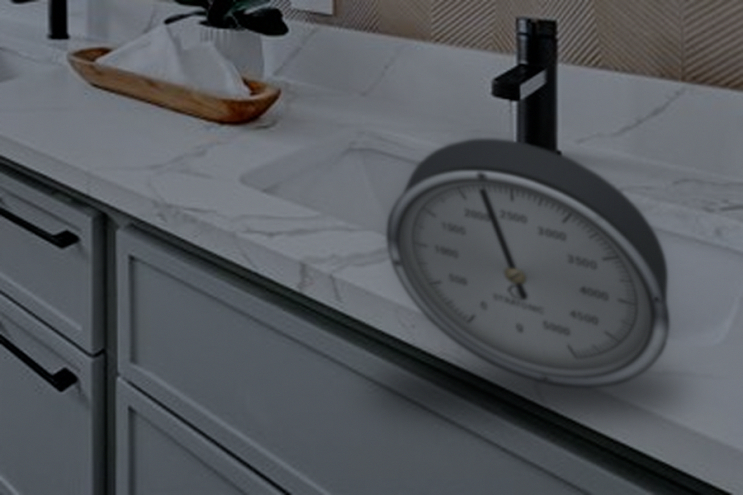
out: 2250 g
